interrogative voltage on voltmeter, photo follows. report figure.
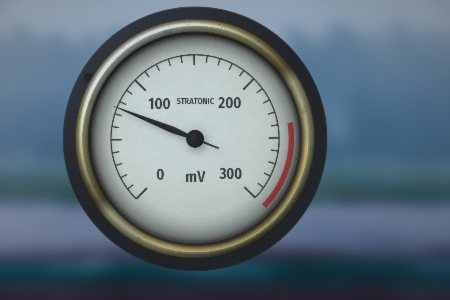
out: 75 mV
